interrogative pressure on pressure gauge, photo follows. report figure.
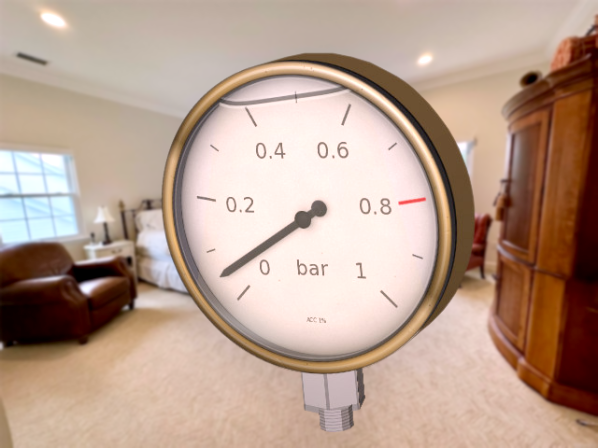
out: 0.05 bar
